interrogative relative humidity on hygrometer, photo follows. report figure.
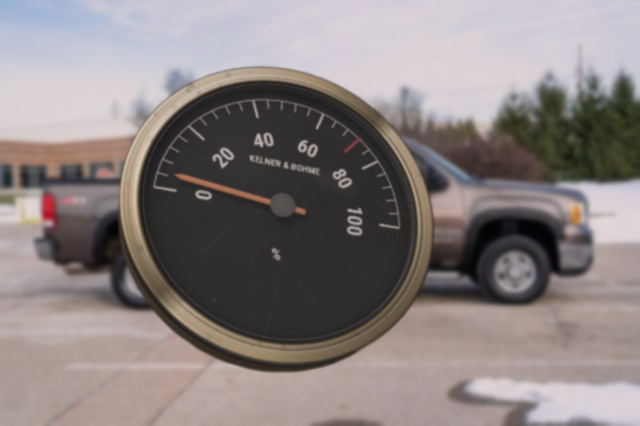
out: 4 %
